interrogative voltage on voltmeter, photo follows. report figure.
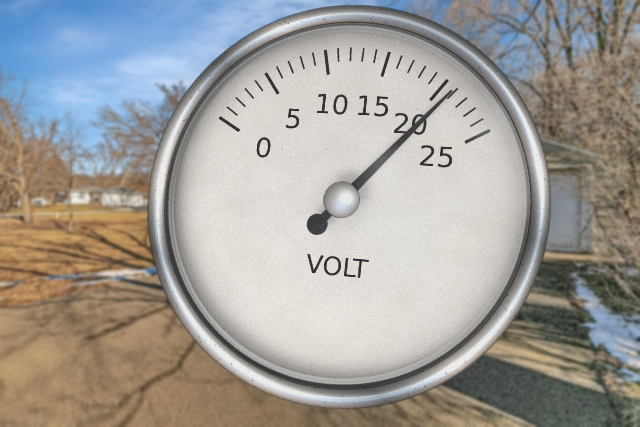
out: 21 V
